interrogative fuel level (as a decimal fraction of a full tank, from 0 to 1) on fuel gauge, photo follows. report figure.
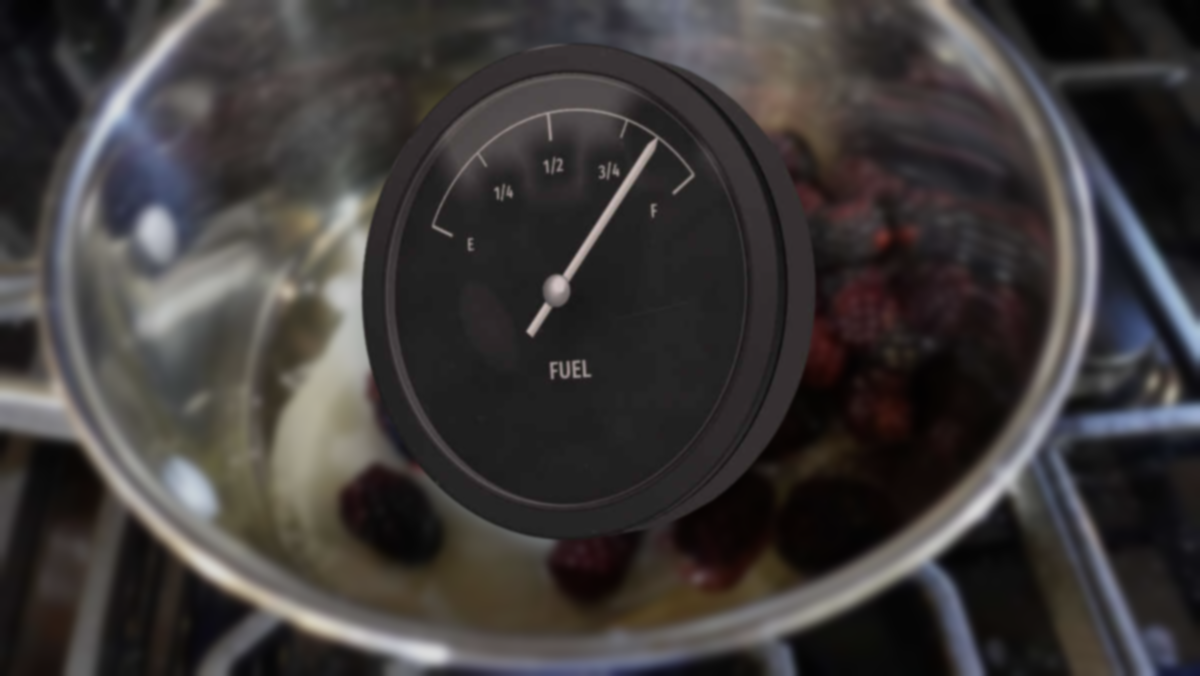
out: 0.875
